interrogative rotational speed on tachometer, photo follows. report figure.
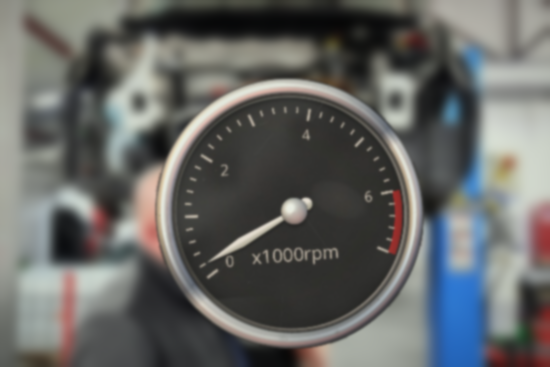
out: 200 rpm
